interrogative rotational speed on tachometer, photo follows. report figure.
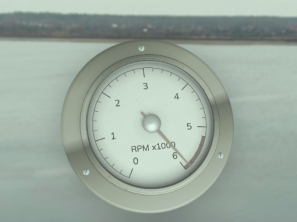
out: 5900 rpm
